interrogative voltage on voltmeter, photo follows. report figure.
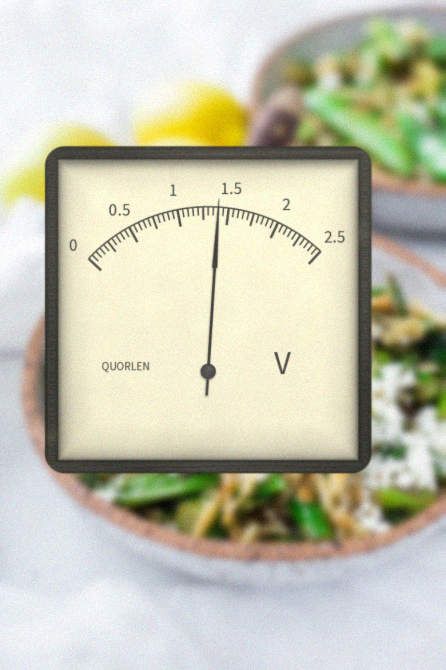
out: 1.4 V
